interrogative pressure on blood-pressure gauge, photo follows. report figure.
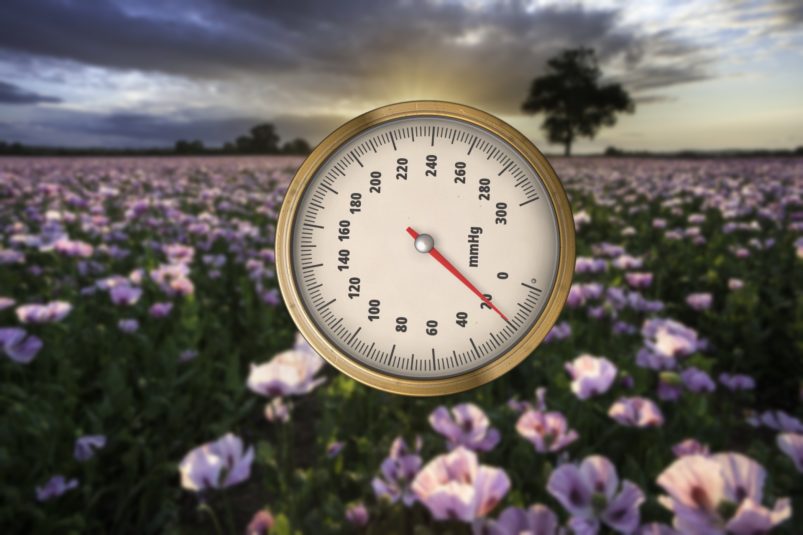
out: 20 mmHg
